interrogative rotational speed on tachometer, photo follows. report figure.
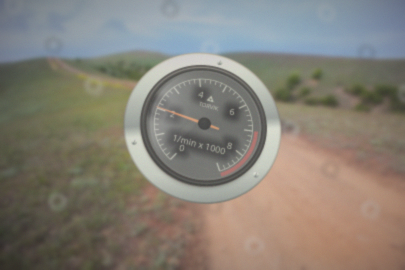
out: 2000 rpm
